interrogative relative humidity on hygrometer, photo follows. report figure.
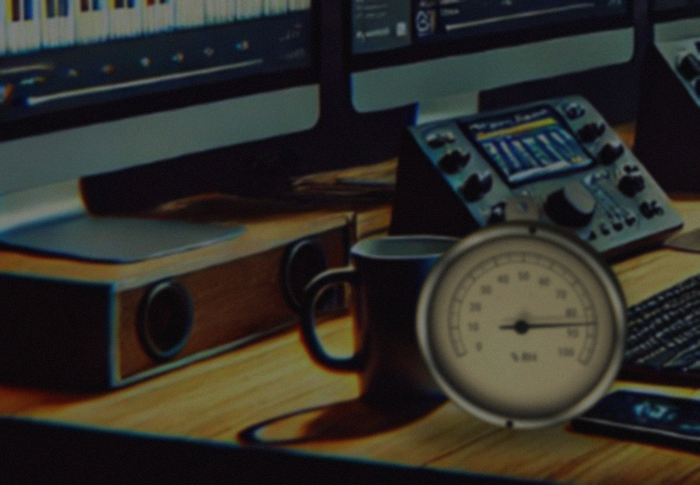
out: 85 %
